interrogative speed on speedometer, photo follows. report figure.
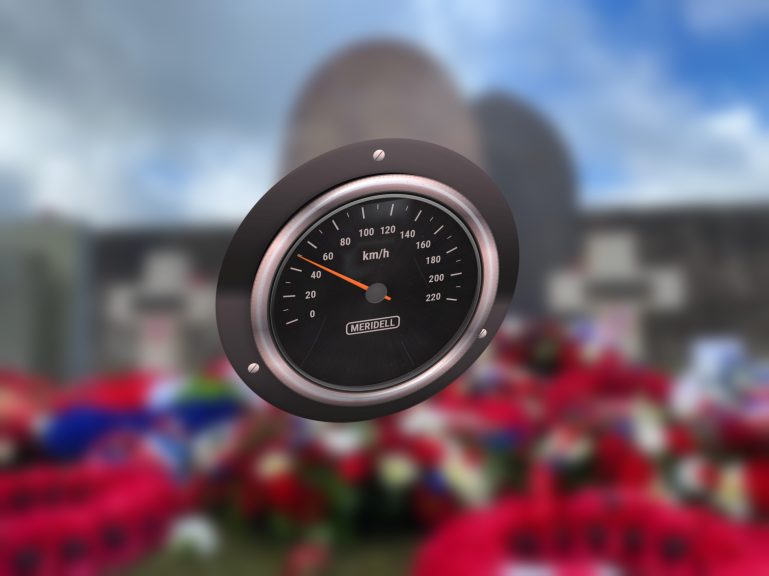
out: 50 km/h
